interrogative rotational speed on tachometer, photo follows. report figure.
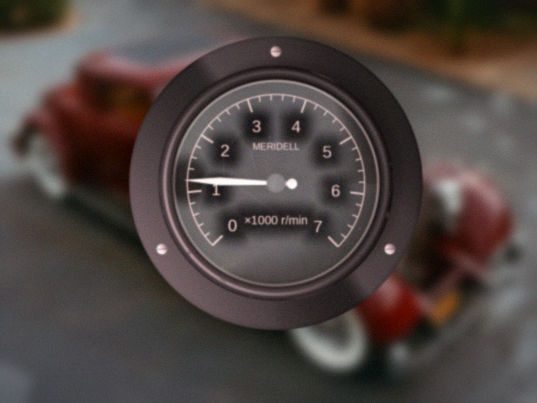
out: 1200 rpm
